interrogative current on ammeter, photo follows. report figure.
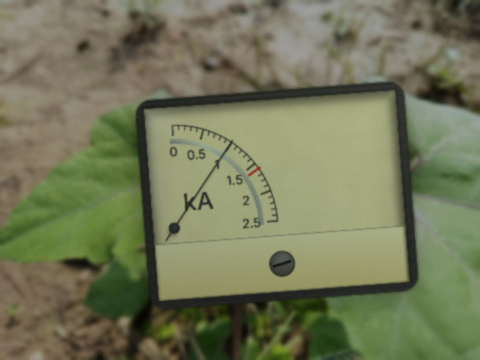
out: 1 kA
